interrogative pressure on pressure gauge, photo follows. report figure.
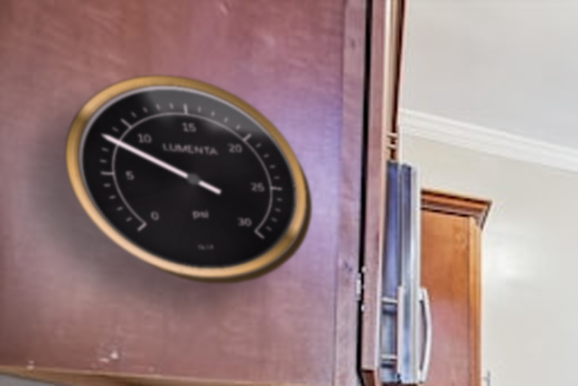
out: 8 psi
